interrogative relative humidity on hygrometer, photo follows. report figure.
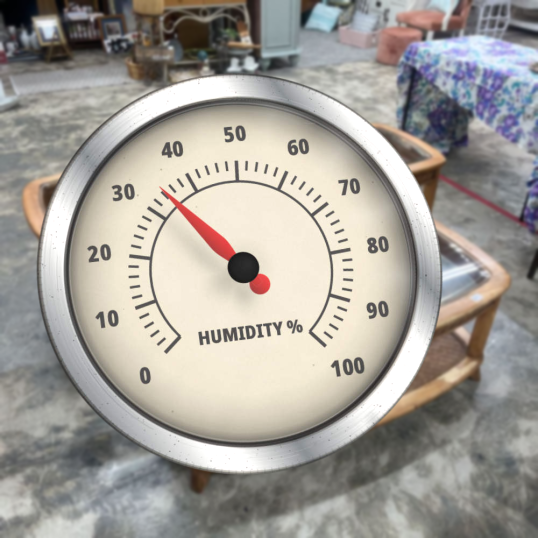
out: 34 %
